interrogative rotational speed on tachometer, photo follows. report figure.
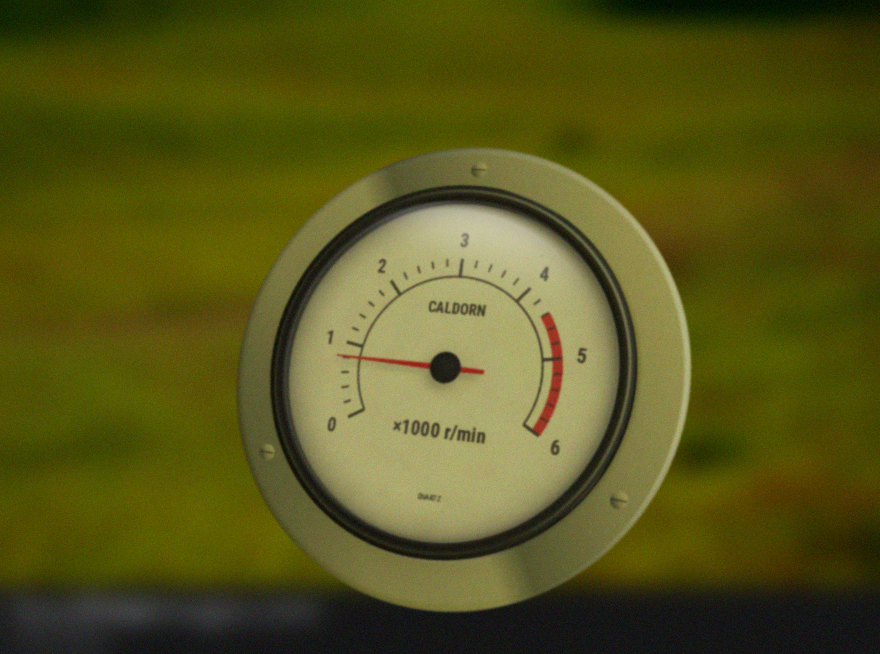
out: 800 rpm
